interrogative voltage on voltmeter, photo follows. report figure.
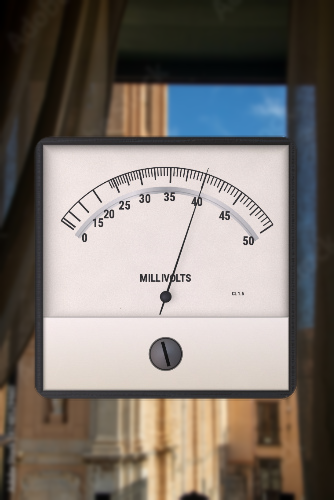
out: 40 mV
